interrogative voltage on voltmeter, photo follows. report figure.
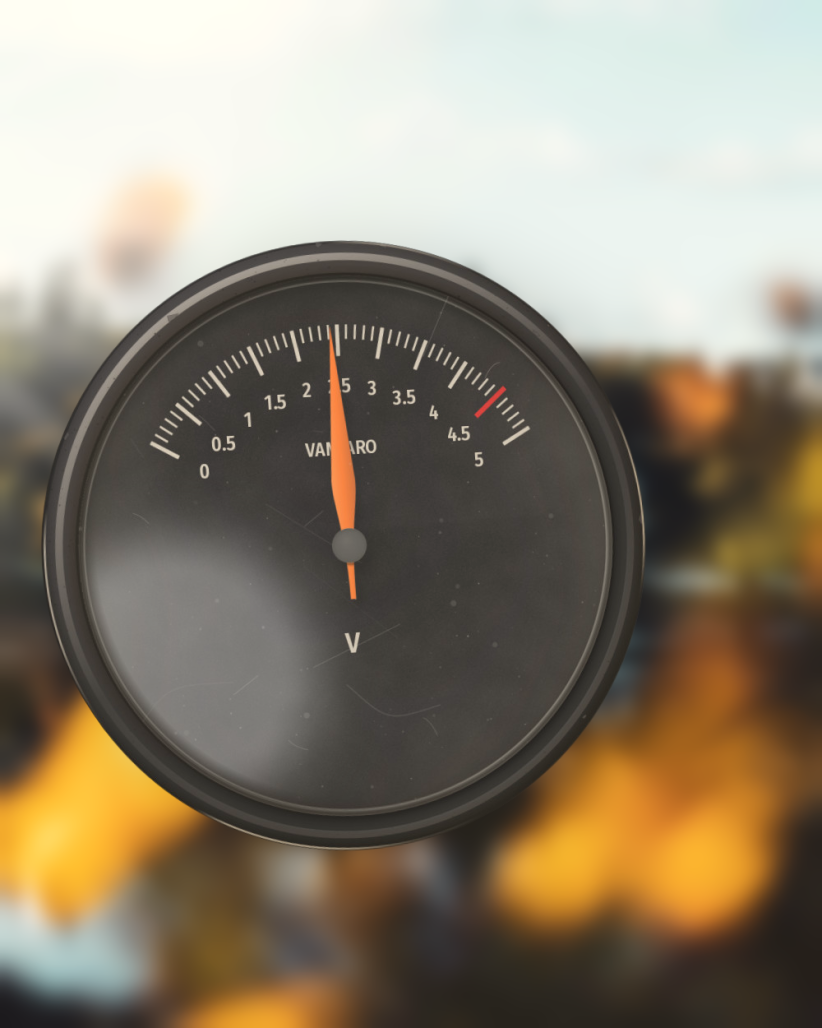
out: 2.4 V
